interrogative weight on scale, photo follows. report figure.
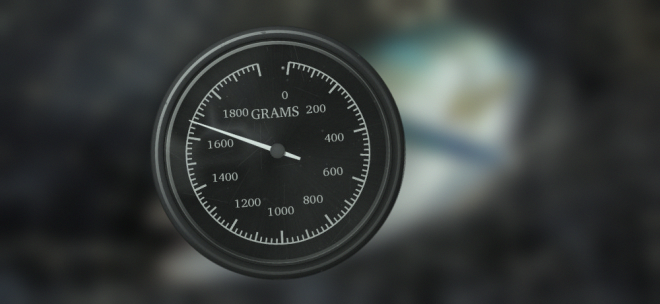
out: 1660 g
